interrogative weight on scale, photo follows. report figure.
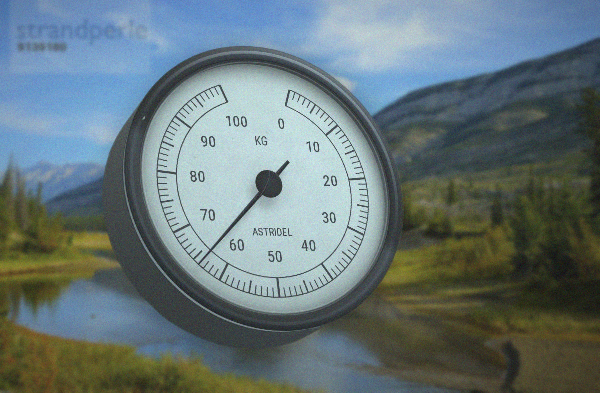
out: 64 kg
